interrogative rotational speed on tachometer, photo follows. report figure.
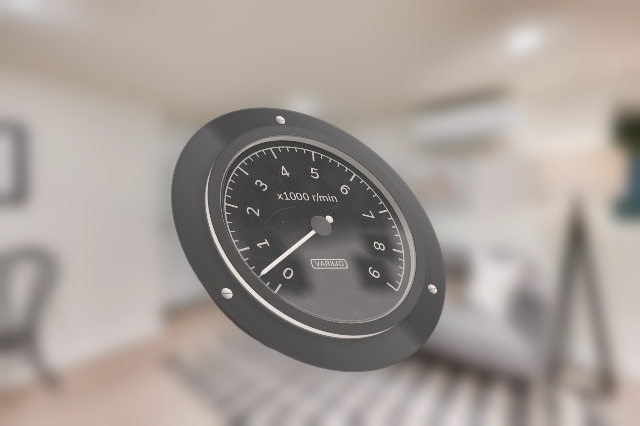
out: 400 rpm
